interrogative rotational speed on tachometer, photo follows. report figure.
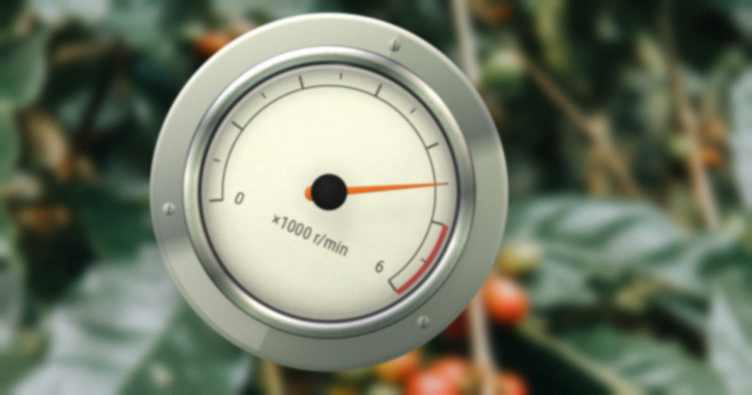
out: 4500 rpm
